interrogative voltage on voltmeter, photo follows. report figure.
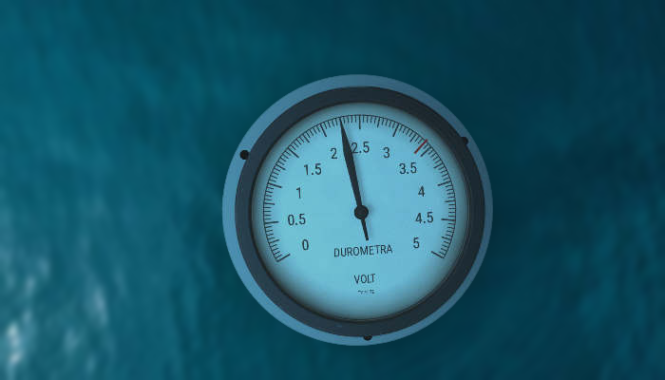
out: 2.25 V
